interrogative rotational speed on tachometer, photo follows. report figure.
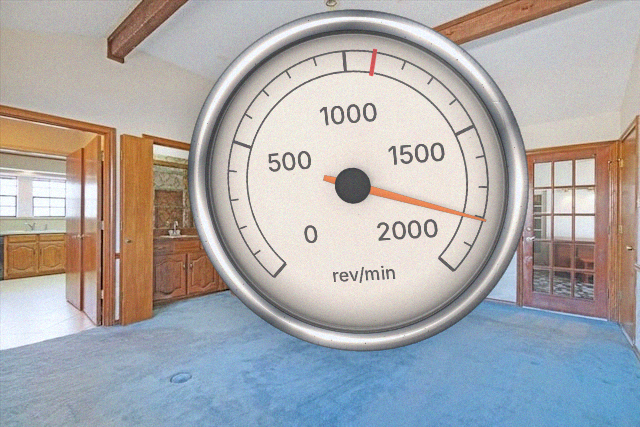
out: 1800 rpm
